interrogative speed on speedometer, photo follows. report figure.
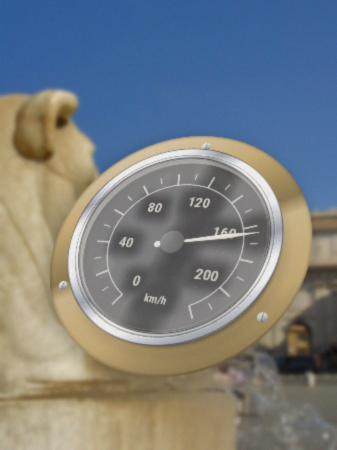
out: 165 km/h
